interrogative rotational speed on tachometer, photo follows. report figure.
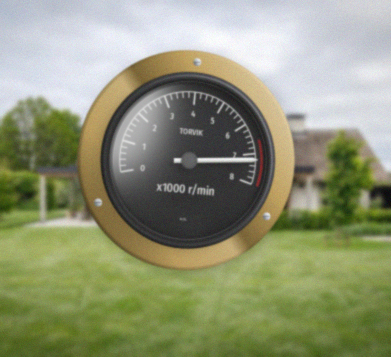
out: 7200 rpm
